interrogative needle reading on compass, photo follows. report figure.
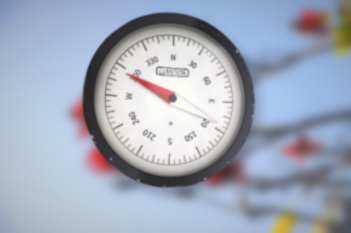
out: 295 °
